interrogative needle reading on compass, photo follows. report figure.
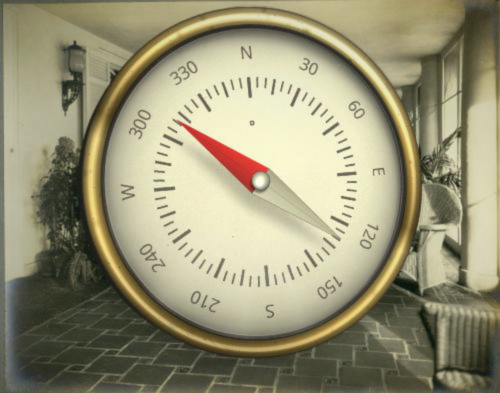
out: 310 °
